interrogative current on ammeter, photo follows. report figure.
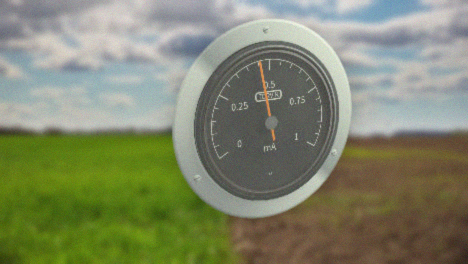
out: 0.45 mA
